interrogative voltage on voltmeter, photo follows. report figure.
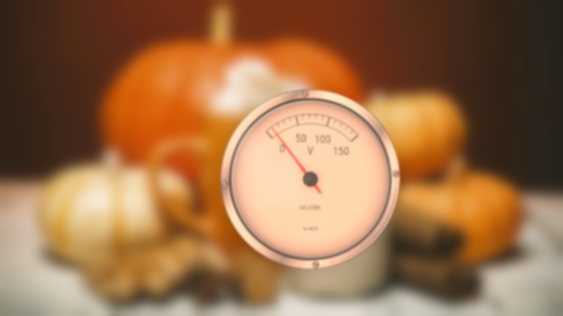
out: 10 V
